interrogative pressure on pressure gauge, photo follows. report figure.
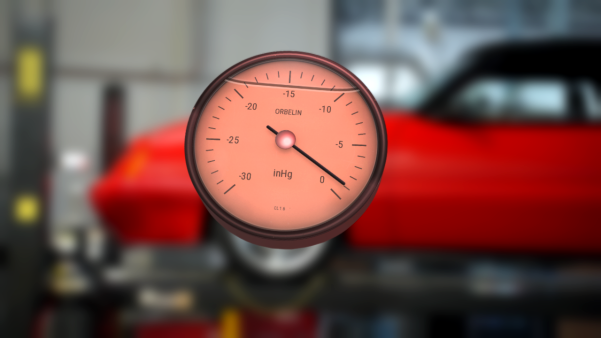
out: -1 inHg
